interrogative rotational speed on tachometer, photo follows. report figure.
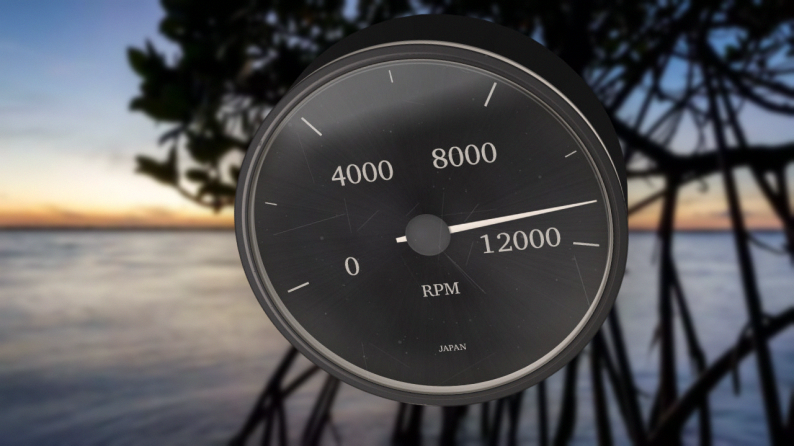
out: 11000 rpm
